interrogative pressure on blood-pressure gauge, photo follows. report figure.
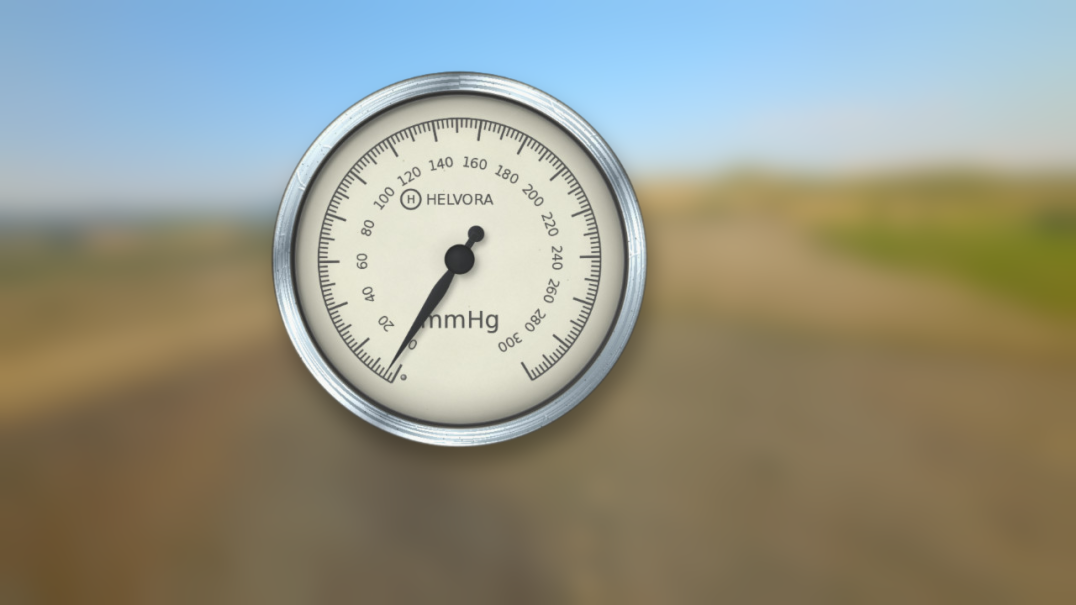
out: 4 mmHg
